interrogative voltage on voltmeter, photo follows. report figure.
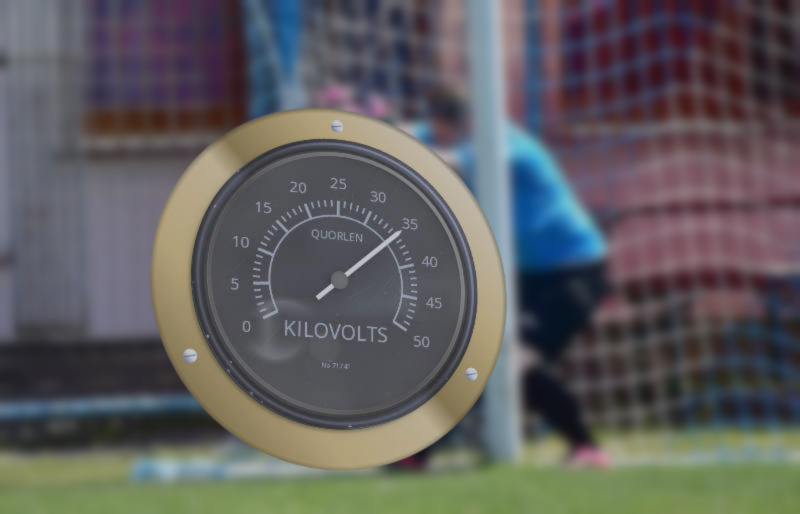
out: 35 kV
